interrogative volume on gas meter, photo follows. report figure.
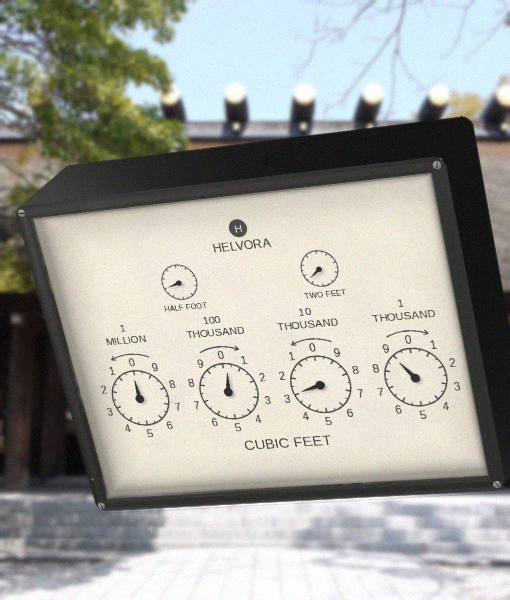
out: 2900 ft³
